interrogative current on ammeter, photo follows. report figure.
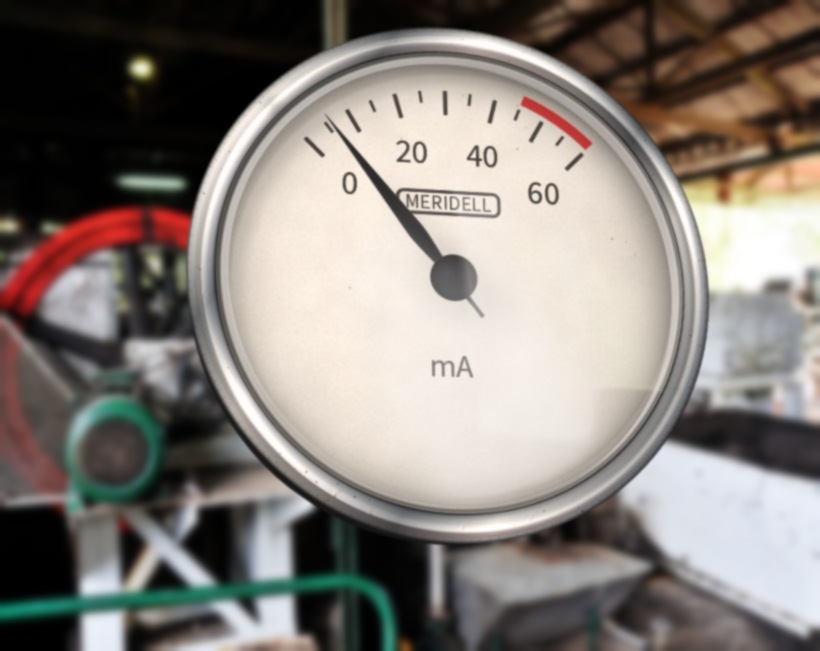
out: 5 mA
